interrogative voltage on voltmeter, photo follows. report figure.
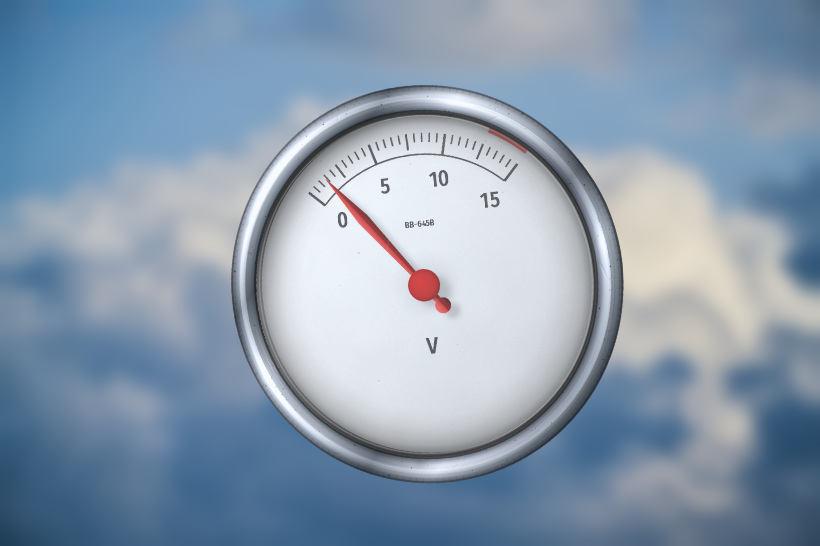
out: 1.5 V
